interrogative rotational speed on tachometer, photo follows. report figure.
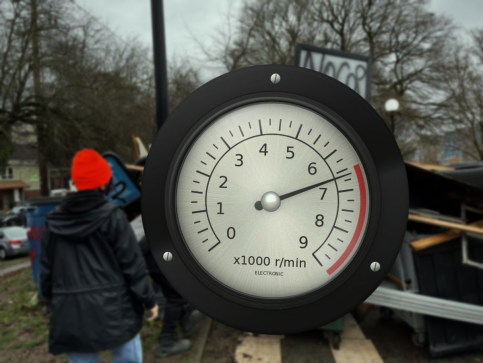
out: 6625 rpm
